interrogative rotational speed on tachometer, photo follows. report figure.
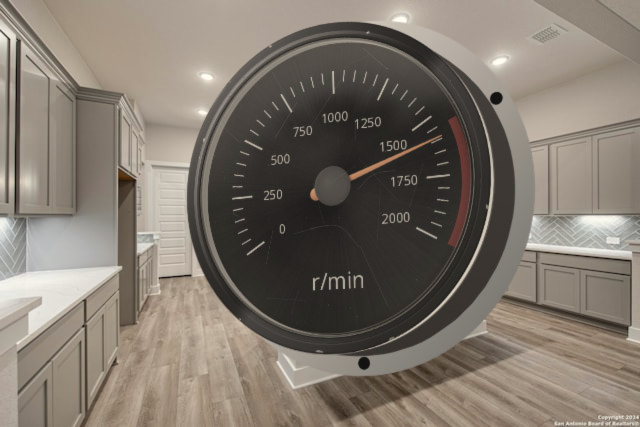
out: 1600 rpm
